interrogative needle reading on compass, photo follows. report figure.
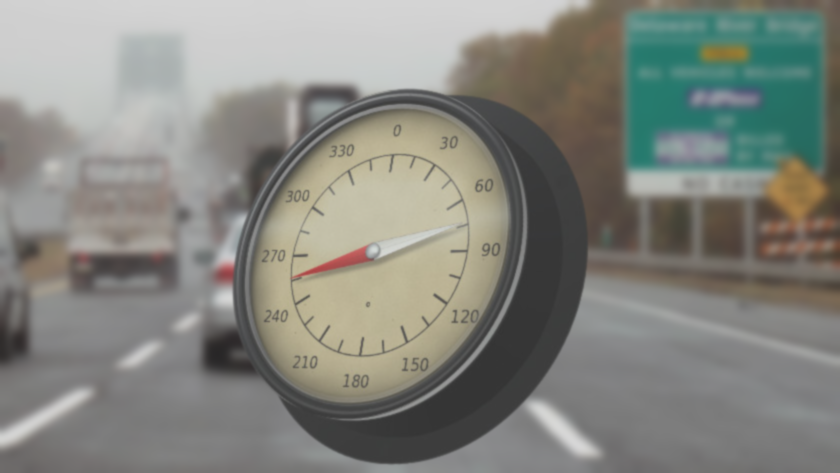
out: 255 °
